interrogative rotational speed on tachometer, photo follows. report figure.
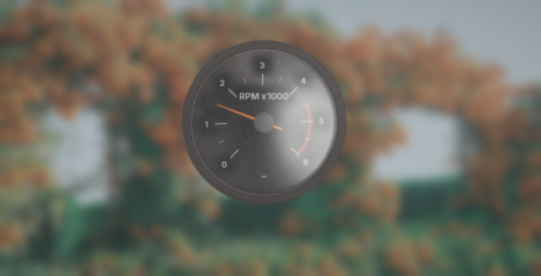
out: 1500 rpm
